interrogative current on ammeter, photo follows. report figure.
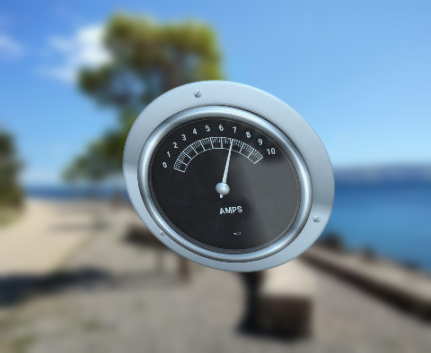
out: 7 A
